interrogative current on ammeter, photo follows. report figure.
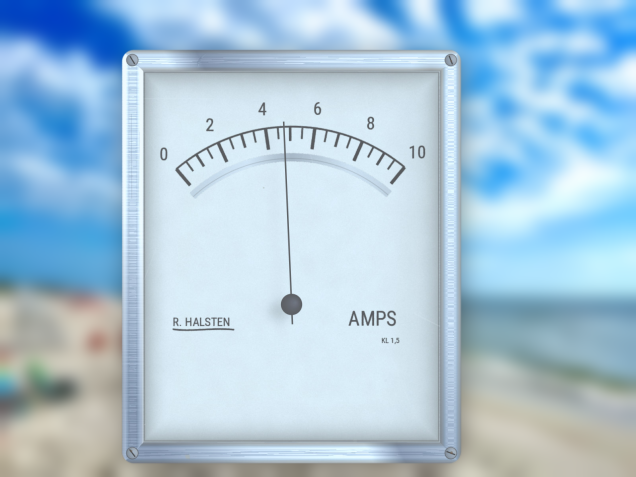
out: 4.75 A
